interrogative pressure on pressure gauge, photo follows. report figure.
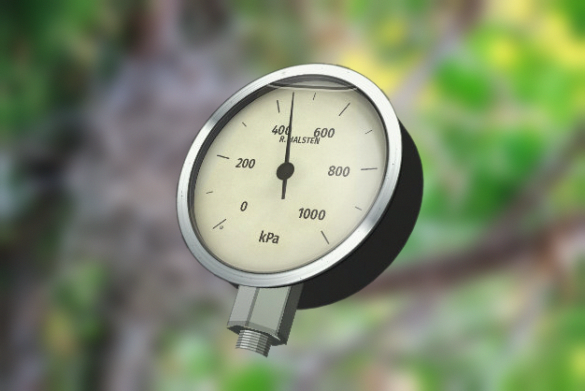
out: 450 kPa
